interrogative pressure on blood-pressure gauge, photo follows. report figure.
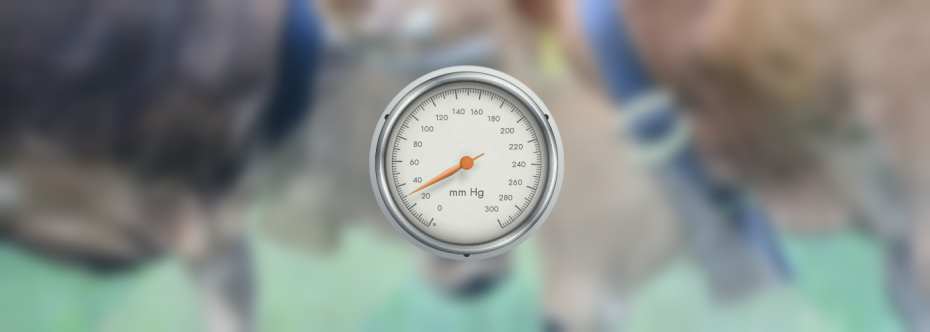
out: 30 mmHg
